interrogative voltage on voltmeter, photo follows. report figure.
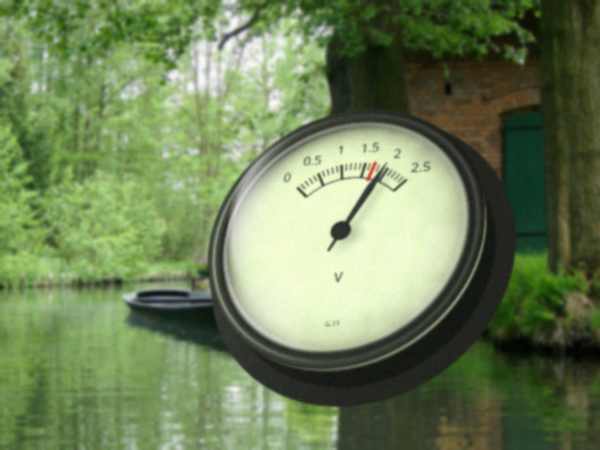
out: 2 V
